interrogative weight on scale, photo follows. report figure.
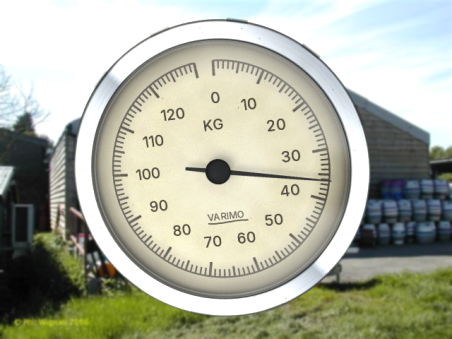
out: 36 kg
